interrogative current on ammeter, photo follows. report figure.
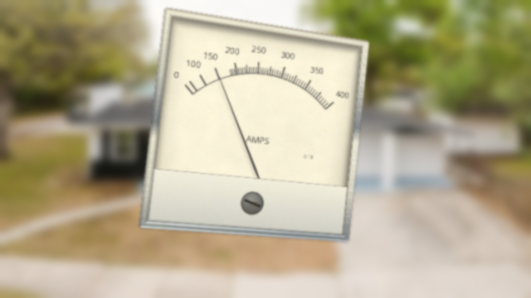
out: 150 A
